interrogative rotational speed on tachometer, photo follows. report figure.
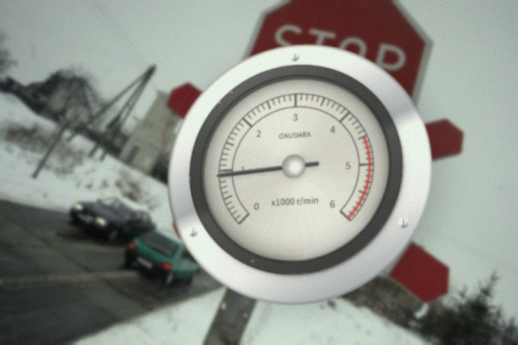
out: 900 rpm
